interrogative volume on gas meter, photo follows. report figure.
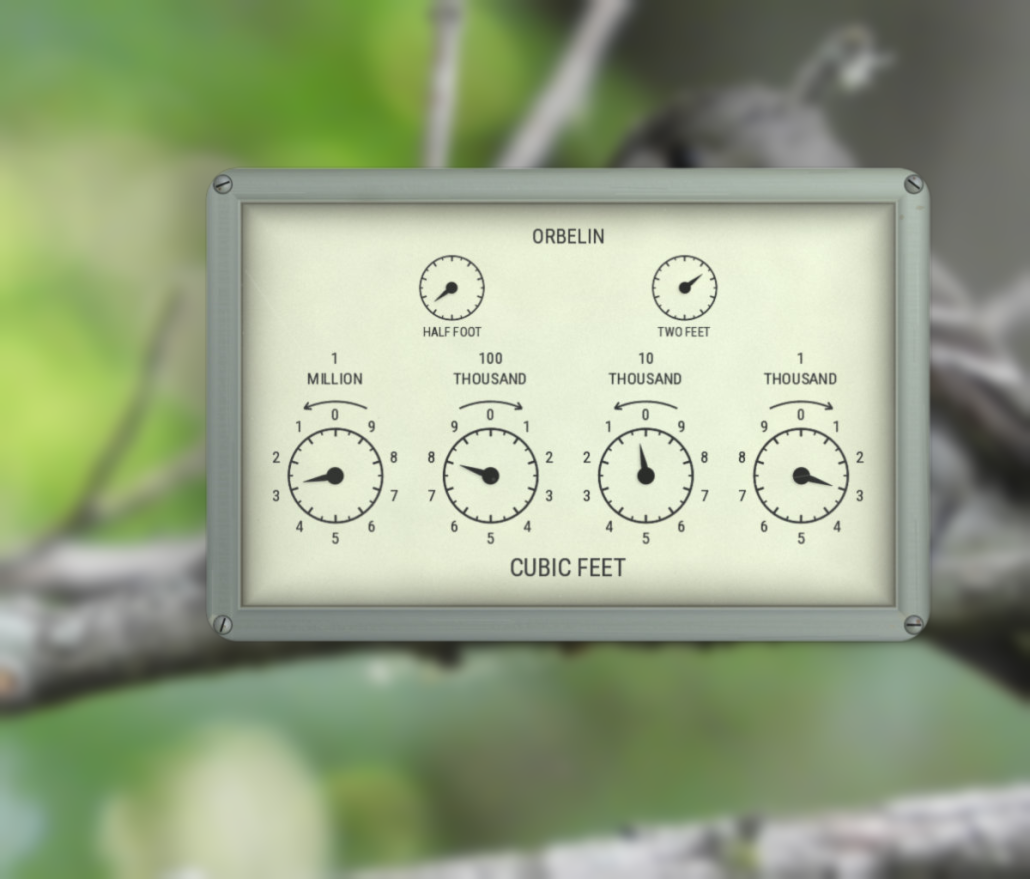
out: 280300 ft³
